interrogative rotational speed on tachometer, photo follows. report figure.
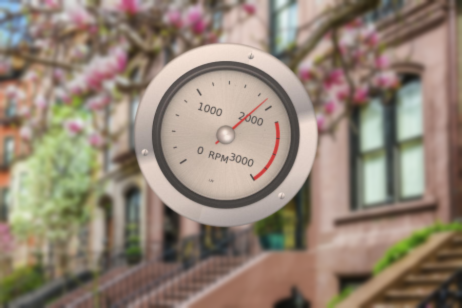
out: 1900 rpm
